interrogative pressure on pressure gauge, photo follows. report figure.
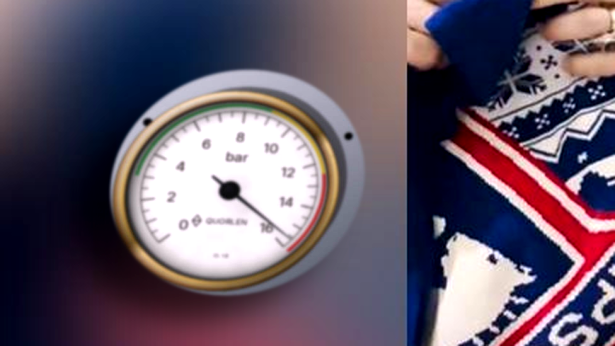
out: 15.5 bar
